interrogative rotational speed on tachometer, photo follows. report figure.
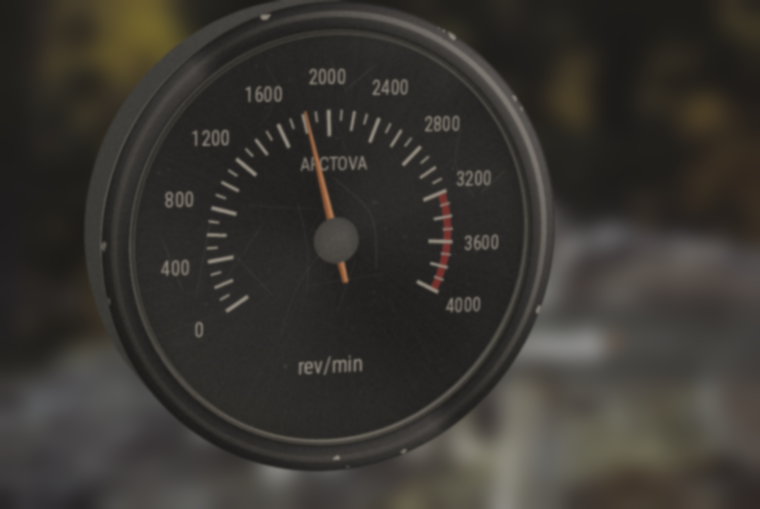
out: 1800 rpm
